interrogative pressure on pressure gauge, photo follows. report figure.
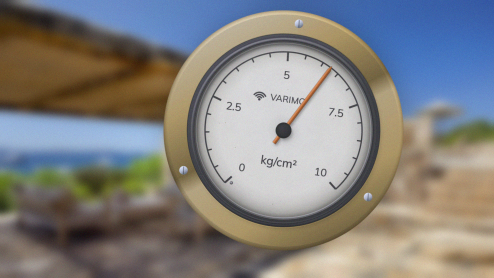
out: 6.25 kg/cm²
